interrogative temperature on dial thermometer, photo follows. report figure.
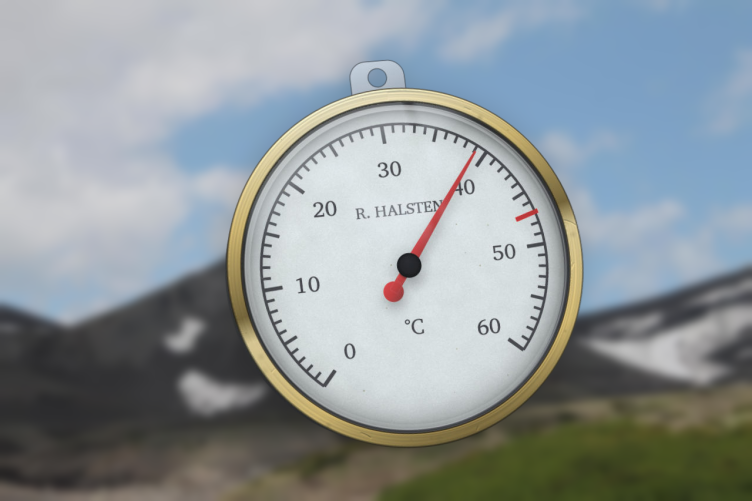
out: 39 °C
